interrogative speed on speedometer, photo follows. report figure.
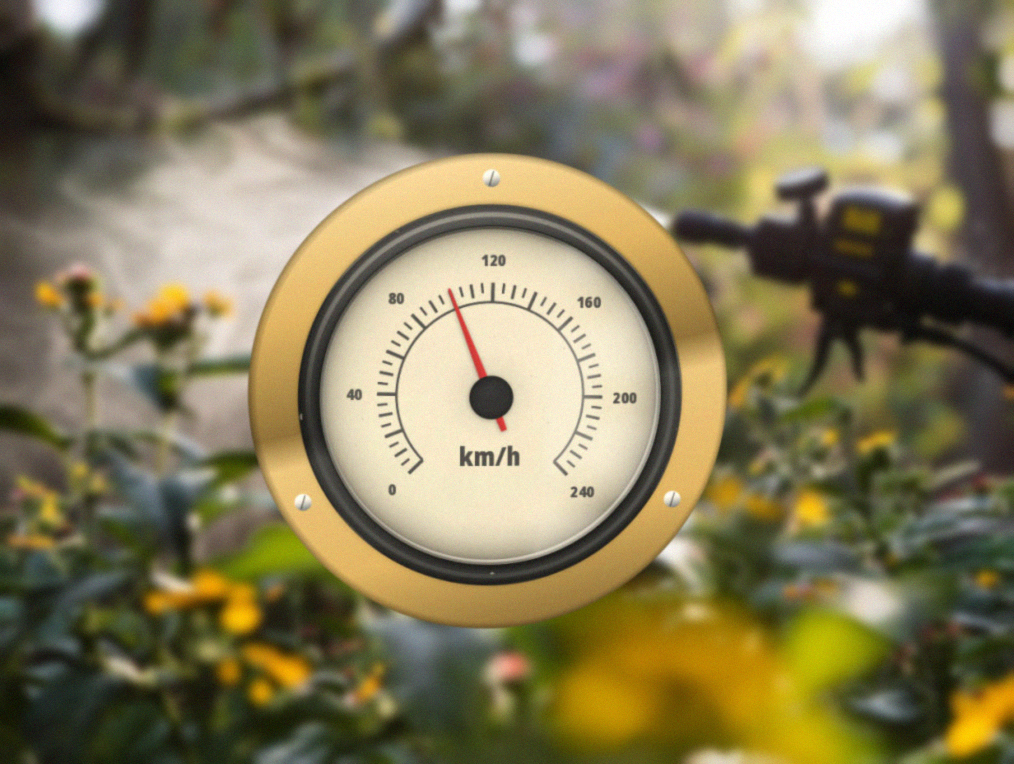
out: 100 km/h
